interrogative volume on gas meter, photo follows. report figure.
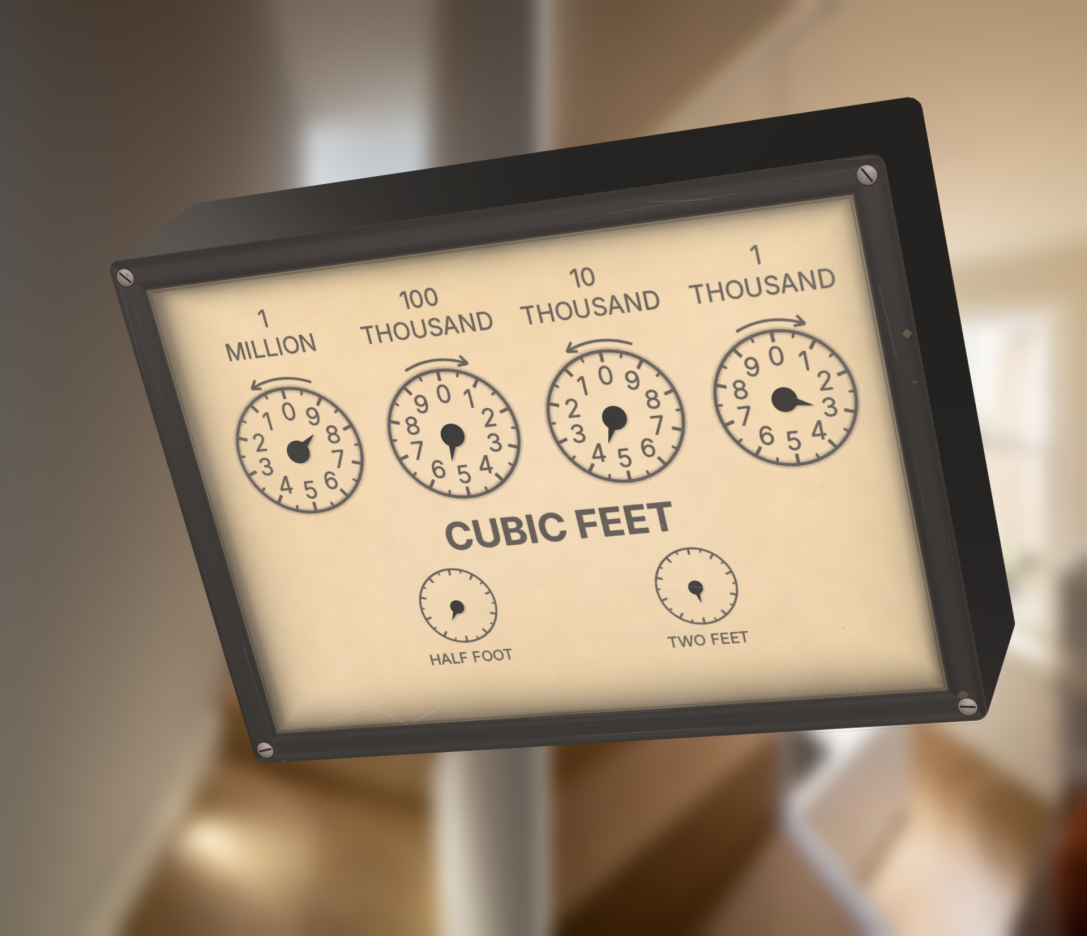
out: 854300 ft³
